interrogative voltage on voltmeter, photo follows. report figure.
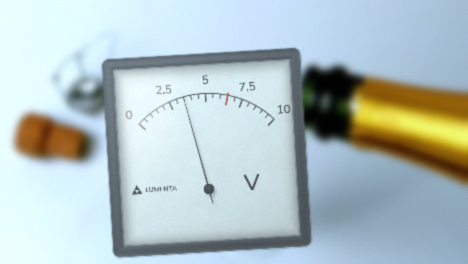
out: 3.5 V
